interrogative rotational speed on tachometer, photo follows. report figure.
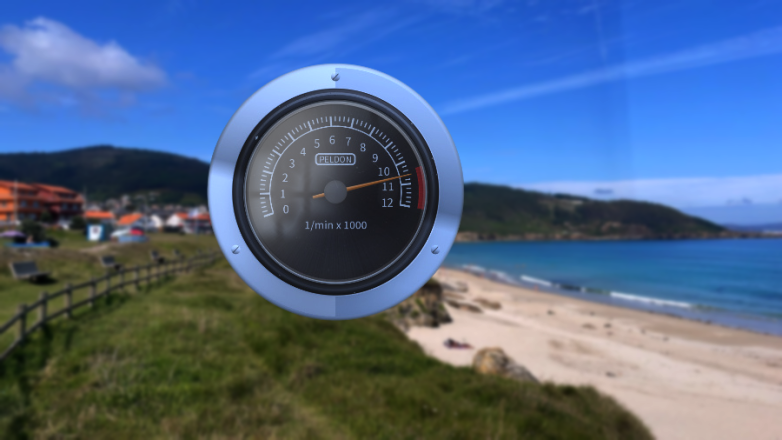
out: 10600 rpm
